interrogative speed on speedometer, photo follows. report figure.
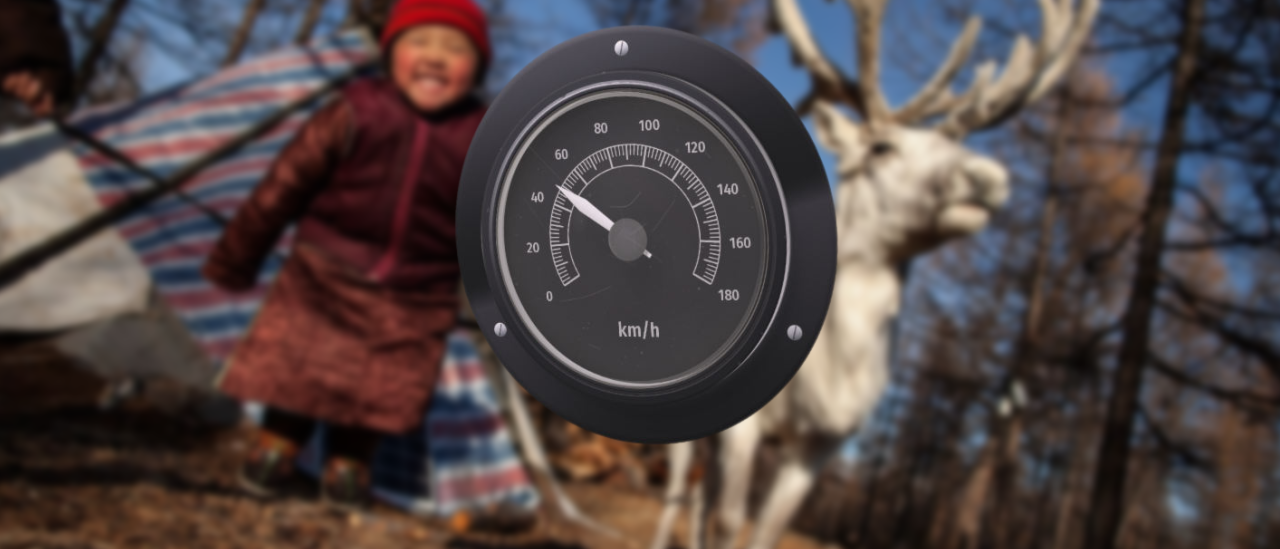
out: 50 km/h
